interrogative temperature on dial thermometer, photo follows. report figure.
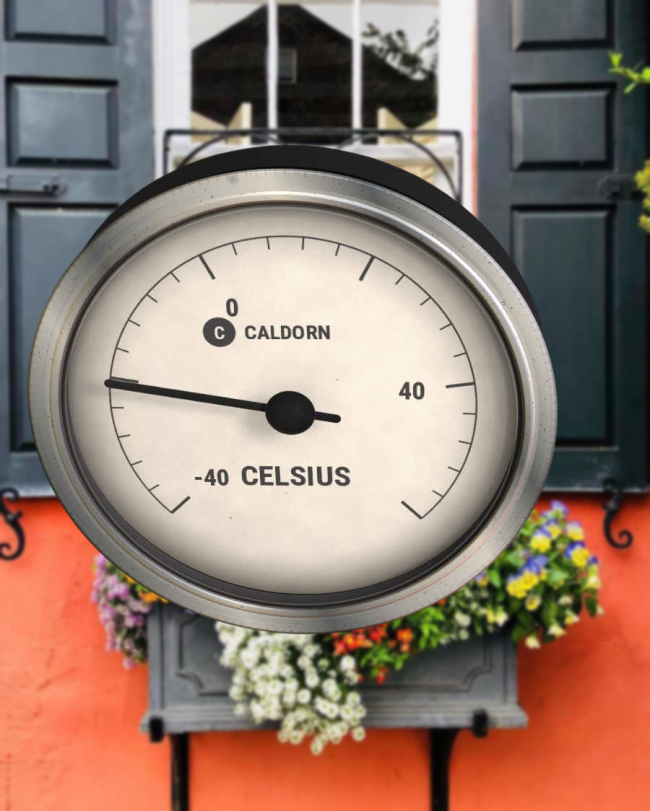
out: -20 °C
